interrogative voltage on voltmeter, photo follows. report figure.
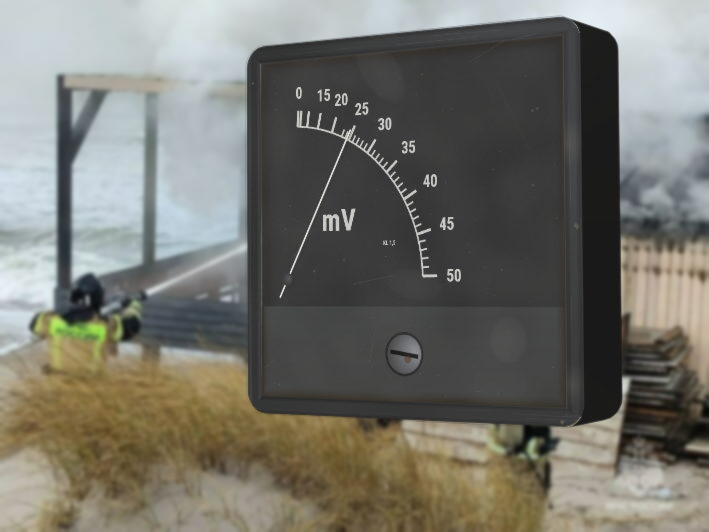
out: 25 mV
